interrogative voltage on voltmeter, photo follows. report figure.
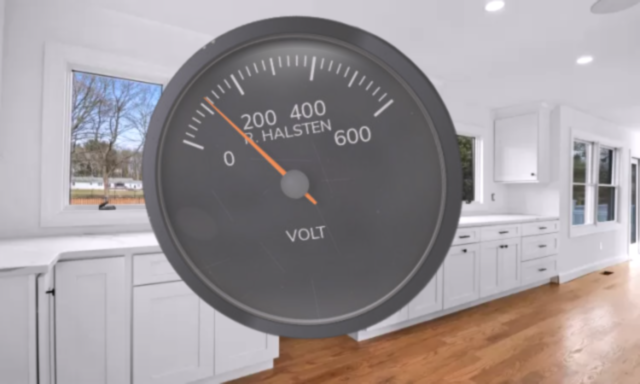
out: 120 V
